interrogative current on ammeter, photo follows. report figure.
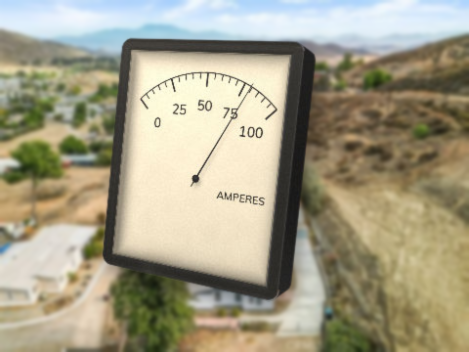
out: 80 A
